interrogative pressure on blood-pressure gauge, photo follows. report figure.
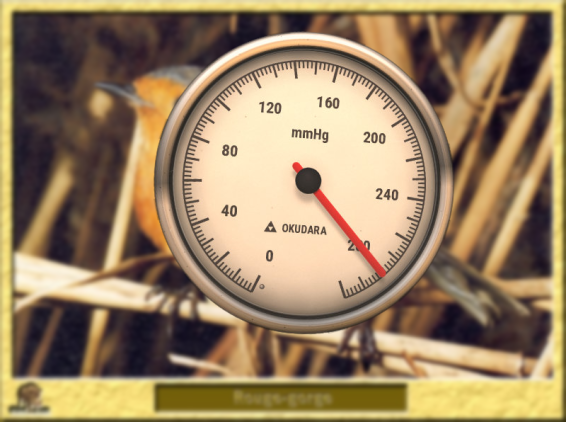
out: 280 mmHg
